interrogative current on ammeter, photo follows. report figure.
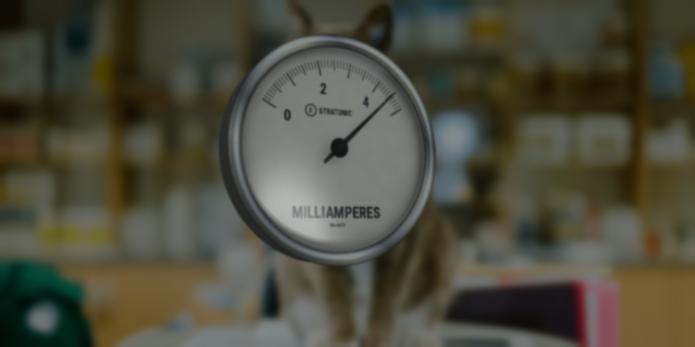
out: 4.5 mA
